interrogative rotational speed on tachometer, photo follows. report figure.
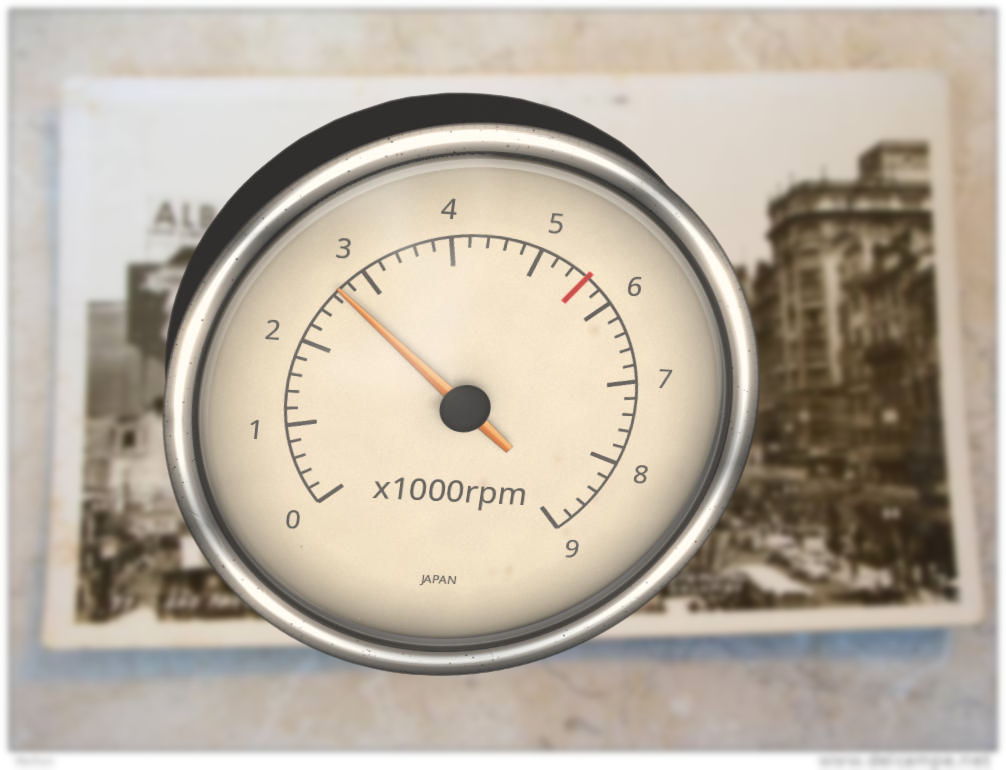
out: 2700 rpm
